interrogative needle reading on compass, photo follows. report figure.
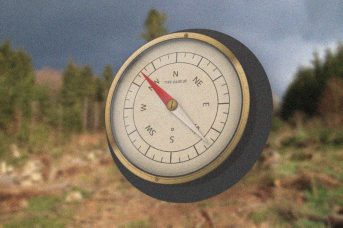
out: 315 °
